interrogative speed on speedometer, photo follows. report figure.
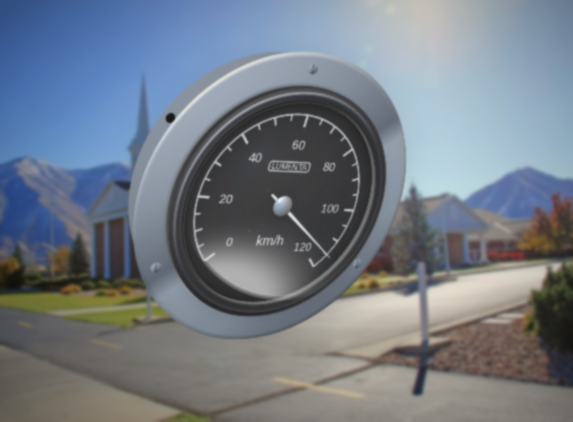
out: 115 km/h
